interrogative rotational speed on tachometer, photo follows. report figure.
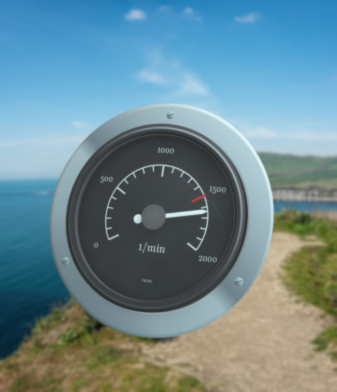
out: 1650 rpm
